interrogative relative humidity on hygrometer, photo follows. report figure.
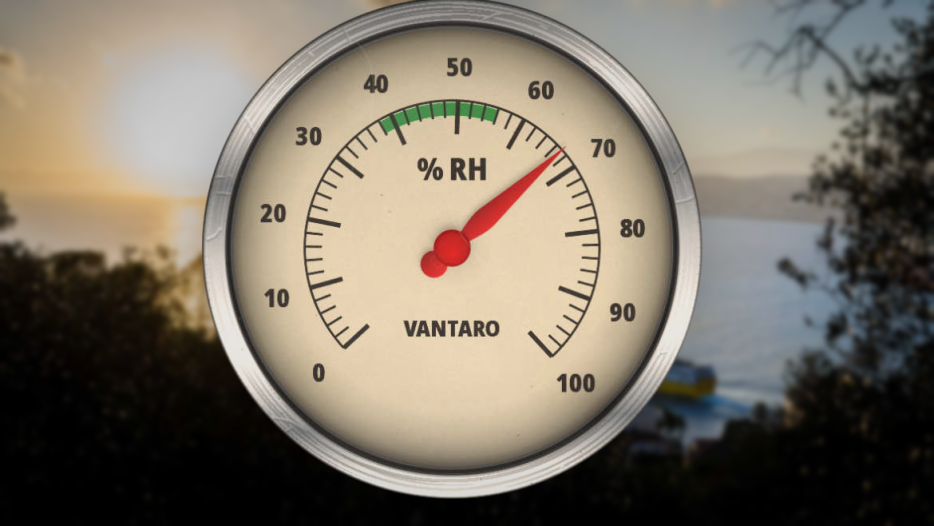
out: 67 %
